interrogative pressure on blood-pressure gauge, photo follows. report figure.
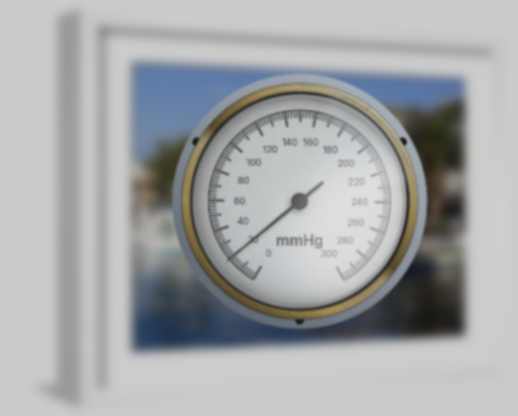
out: 20 mmHg
